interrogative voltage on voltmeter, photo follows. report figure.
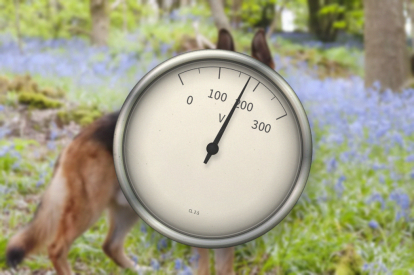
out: 175 V
